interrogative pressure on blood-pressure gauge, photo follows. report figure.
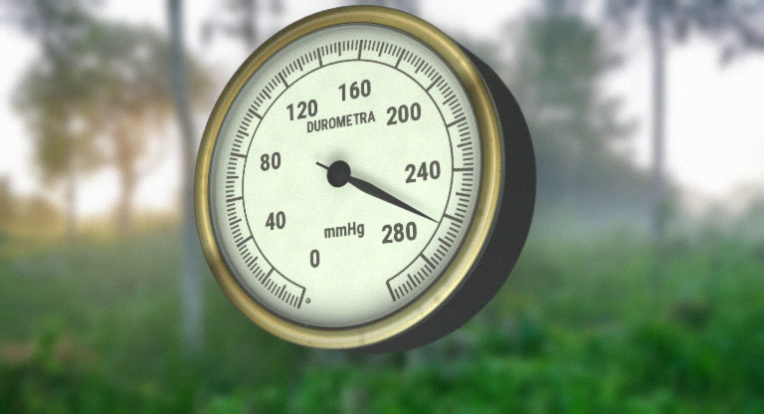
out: 264 mmHg
